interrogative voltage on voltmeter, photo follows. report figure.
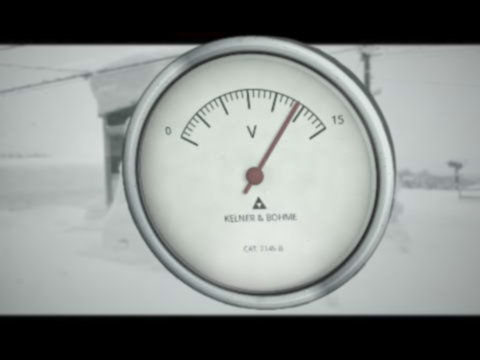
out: 12 V
